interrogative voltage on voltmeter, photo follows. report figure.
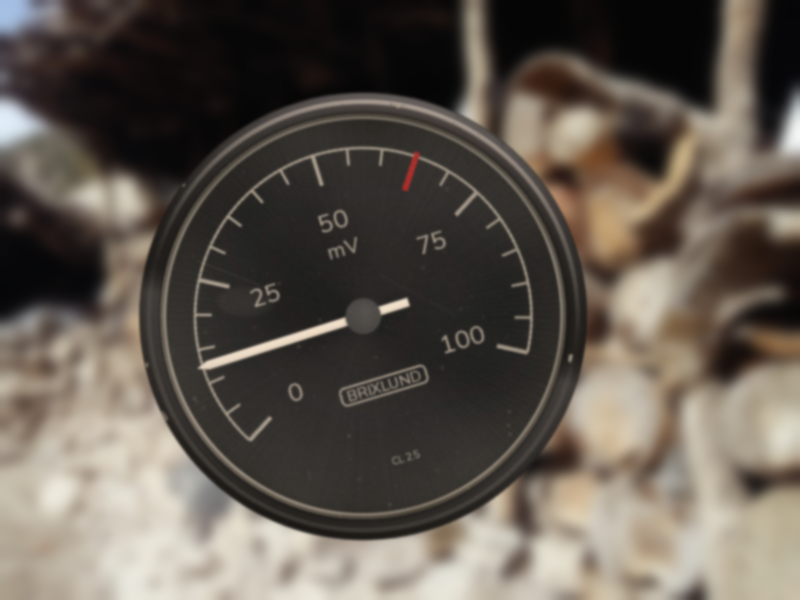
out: 12.5 mV
